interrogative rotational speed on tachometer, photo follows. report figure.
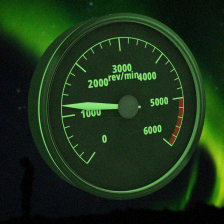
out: 1200 rpm
